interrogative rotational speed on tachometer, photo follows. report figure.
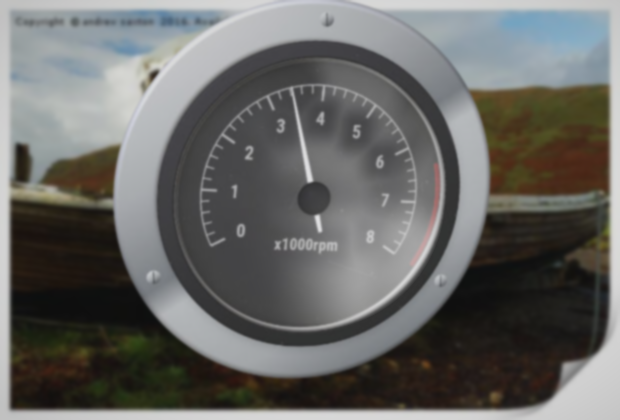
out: 3400 rpm
